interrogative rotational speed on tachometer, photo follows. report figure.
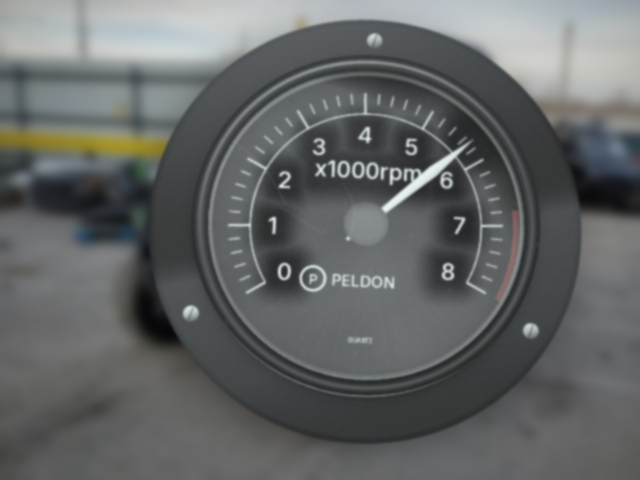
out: 5700 rpm
